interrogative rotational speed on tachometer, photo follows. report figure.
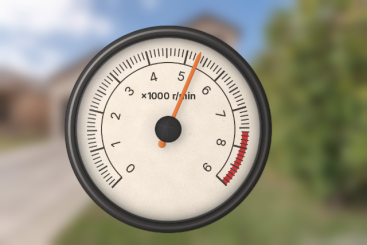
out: 5300 rpm
